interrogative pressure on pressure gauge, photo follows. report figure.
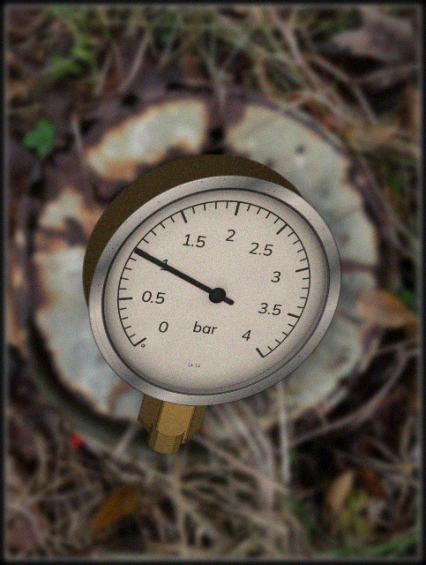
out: 1 bar
